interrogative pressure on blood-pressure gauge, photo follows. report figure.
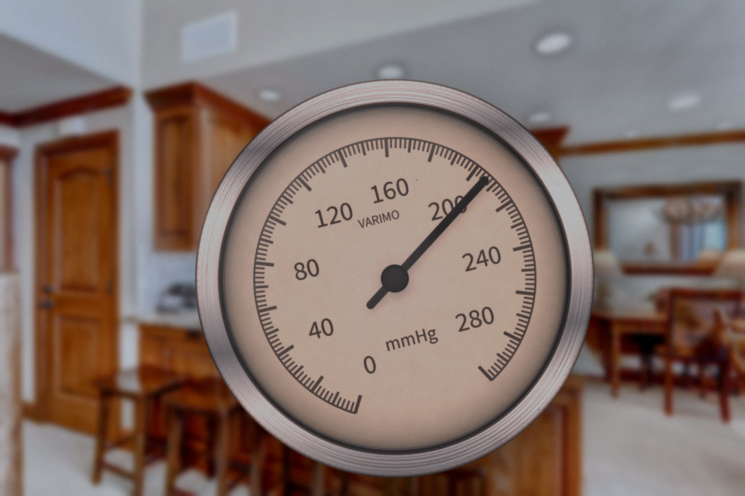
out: 206 mmHg
